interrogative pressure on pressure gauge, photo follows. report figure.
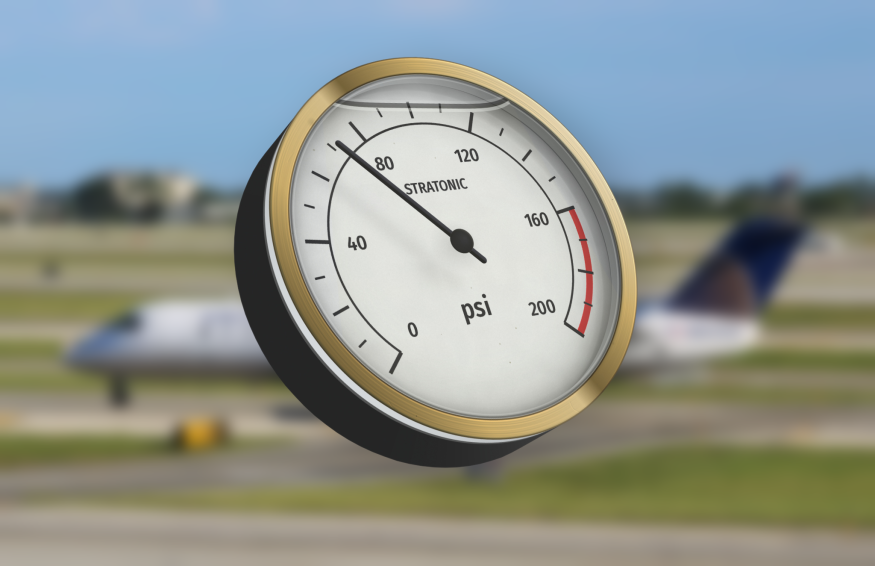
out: 70 psi
